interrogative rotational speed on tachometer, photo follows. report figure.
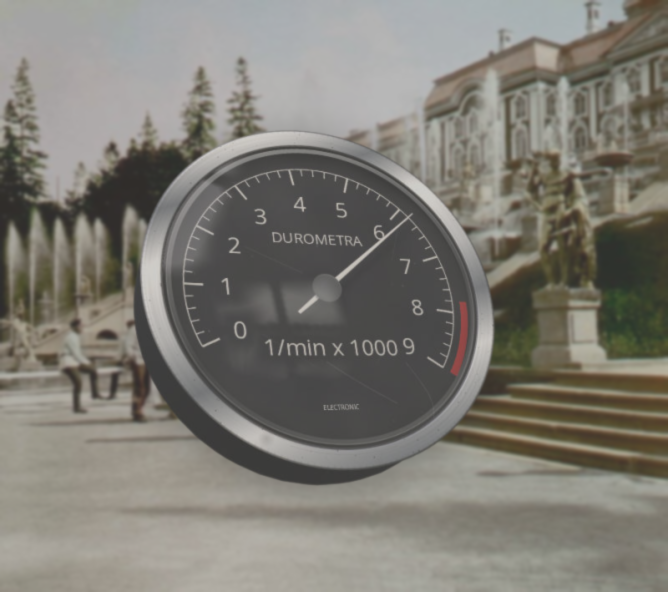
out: 6200 rpm
